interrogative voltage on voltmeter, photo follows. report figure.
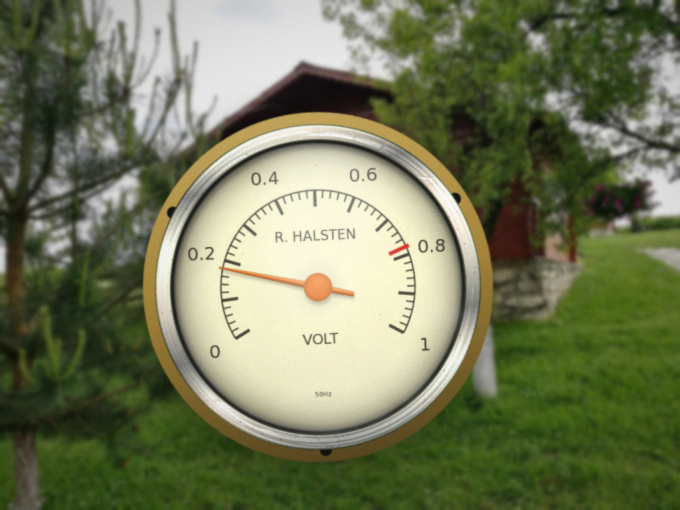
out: 0.18 V
